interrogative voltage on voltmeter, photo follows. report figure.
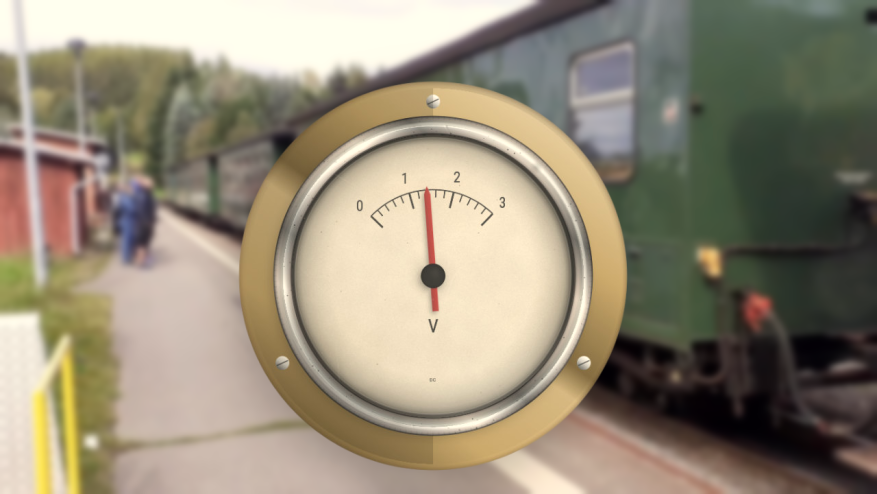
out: 1.4 V
